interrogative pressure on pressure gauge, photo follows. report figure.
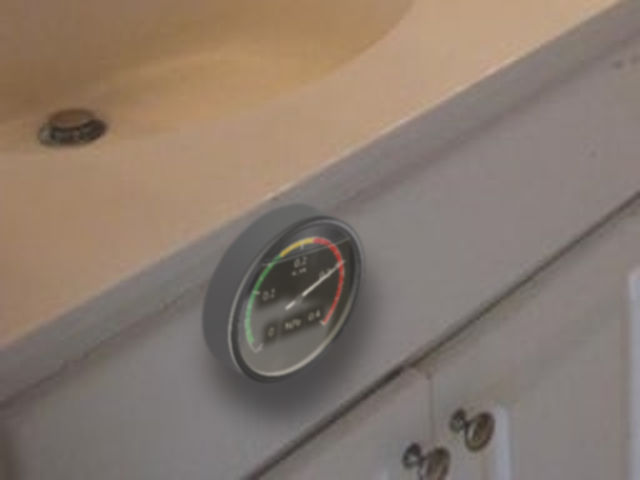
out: 0.3 MPa
